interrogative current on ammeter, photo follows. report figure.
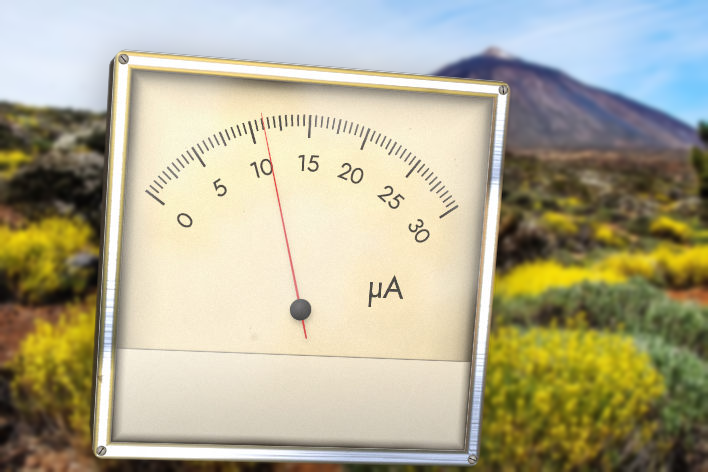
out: 11 µA
